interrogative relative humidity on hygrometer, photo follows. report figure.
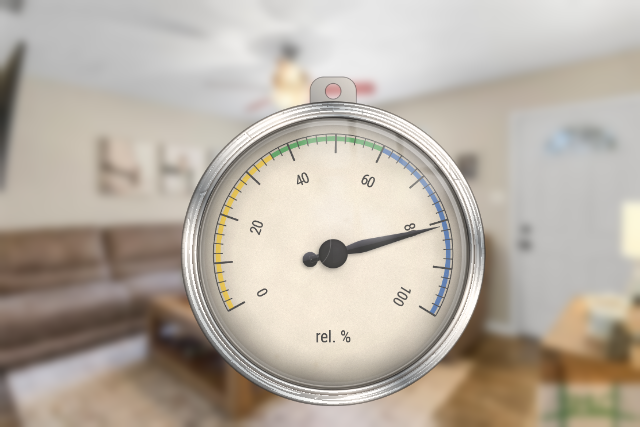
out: 81 %
